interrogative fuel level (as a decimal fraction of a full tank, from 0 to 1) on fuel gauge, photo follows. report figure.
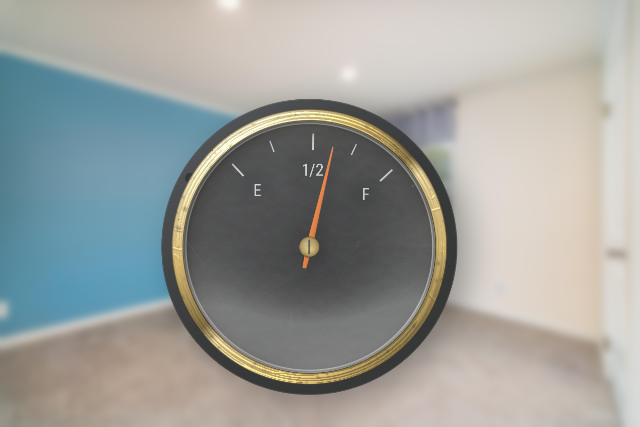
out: 0.625
